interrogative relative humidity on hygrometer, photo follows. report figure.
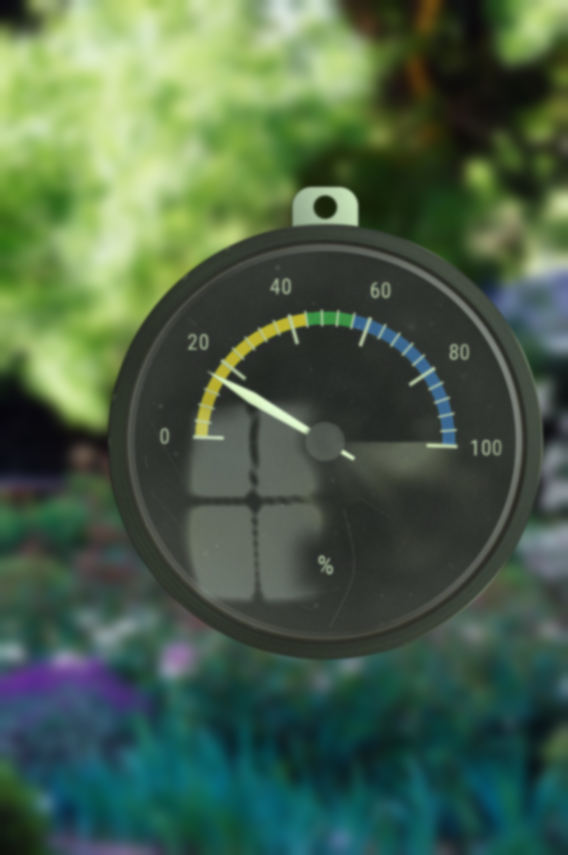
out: 16 %
